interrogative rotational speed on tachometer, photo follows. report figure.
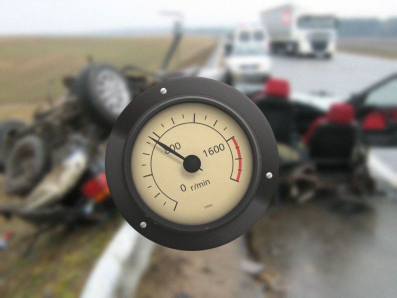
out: 750 rpm
